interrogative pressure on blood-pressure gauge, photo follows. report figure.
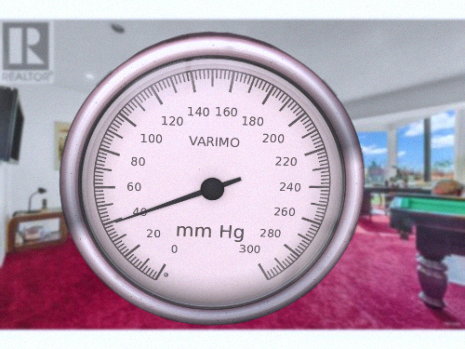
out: 40 mmHg
